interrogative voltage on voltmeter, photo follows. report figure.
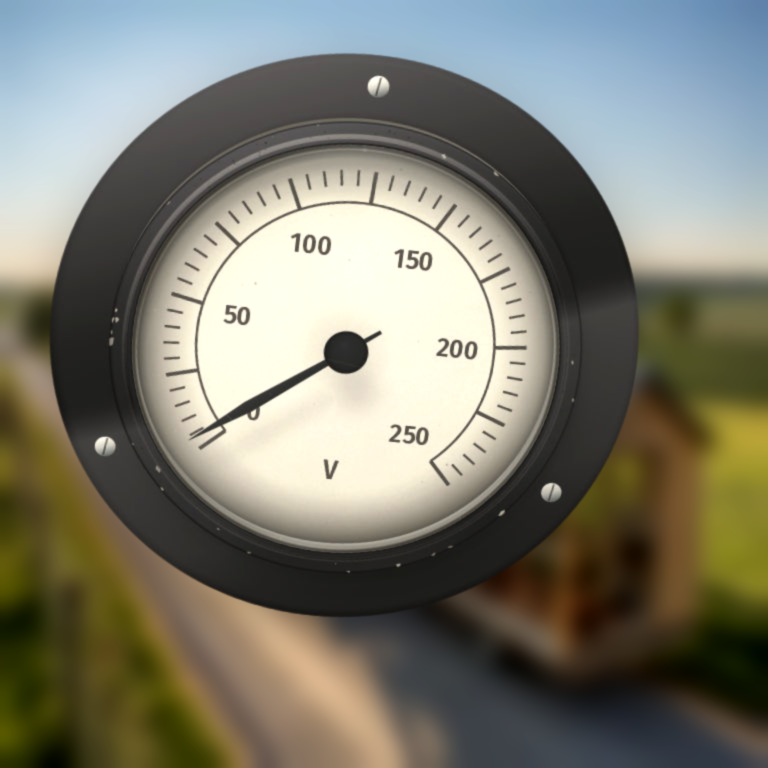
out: 5 V
